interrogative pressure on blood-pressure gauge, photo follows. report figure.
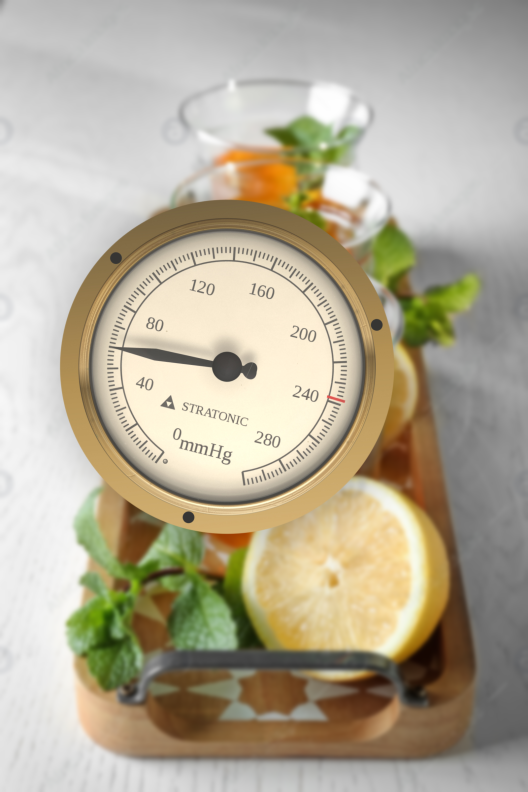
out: 60 mmHg
